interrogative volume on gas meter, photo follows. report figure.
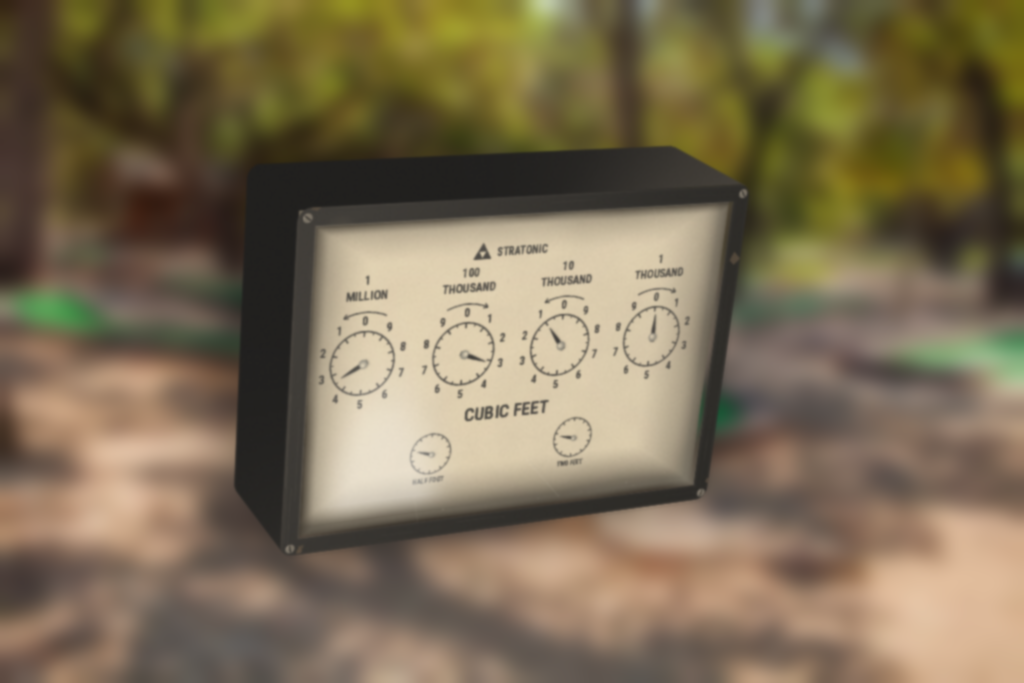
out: 331000 ft³
